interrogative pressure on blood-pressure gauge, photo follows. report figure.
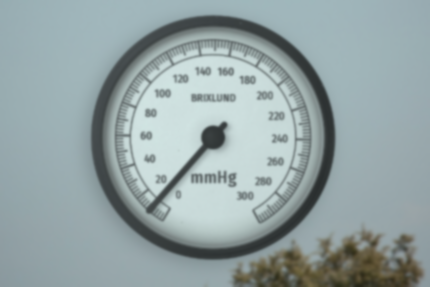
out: 10 mmHg
